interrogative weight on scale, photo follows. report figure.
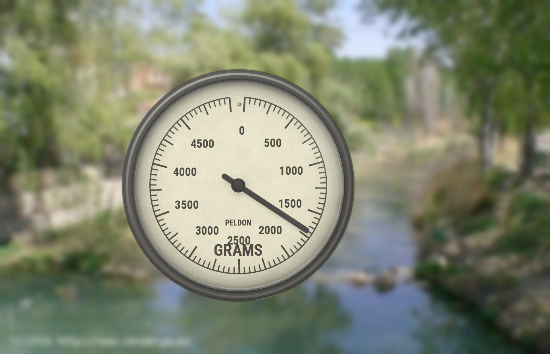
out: 1700 g
